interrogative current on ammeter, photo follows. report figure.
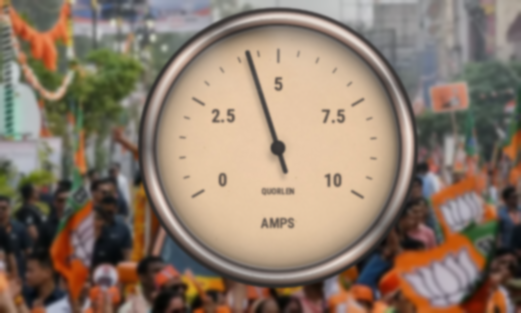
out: 4.25 A
